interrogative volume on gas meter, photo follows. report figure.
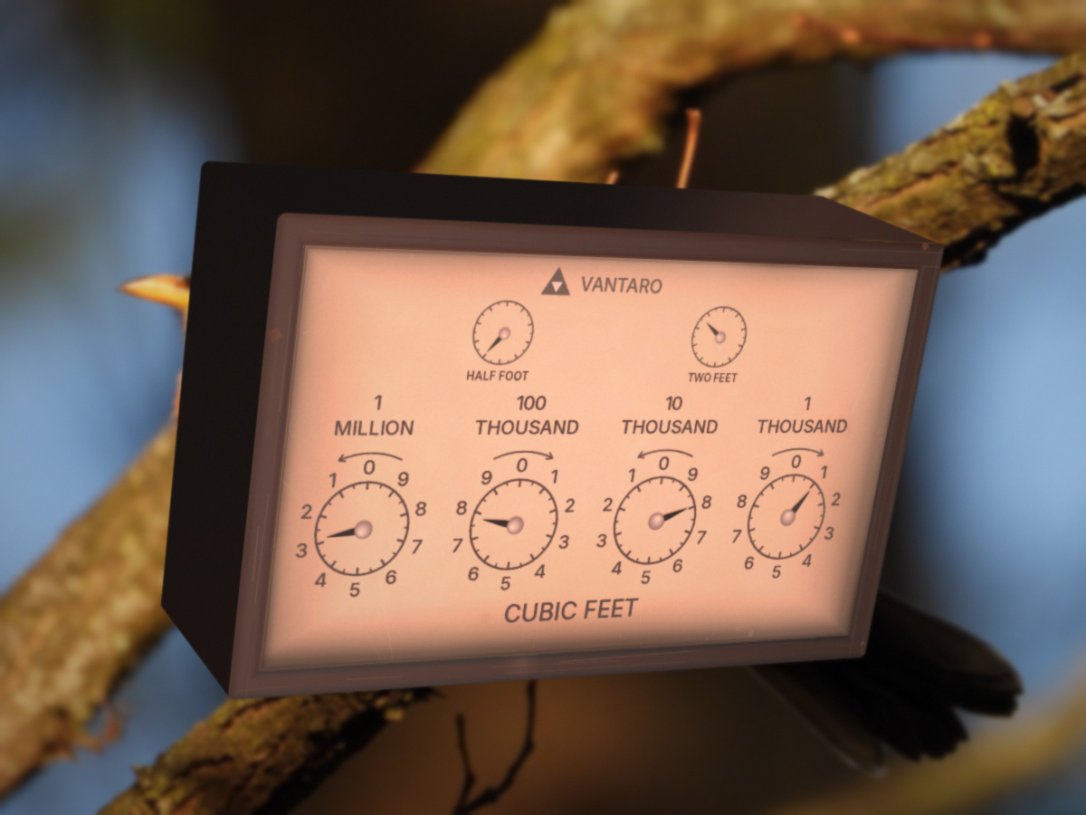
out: 278100 ft³
